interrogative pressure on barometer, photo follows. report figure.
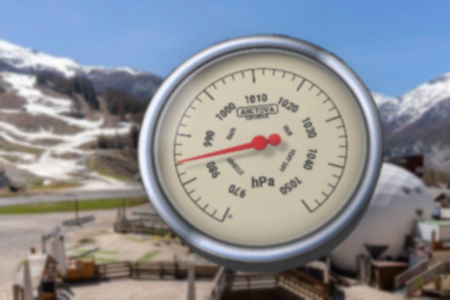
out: 984 hPa
